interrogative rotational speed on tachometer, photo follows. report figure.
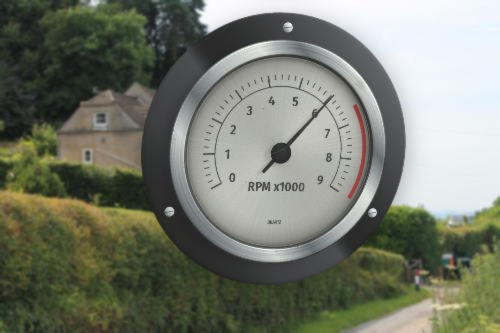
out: 6000 rpm
